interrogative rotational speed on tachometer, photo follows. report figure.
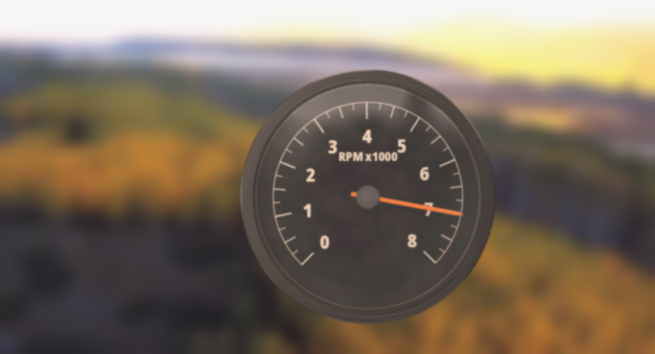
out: 7000 rpm
